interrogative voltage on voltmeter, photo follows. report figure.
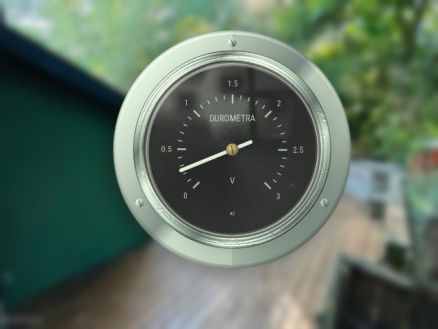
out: 0.25 V
